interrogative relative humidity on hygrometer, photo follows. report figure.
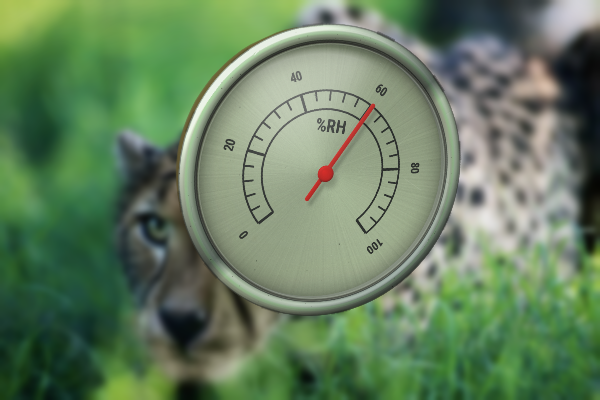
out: 60 %
